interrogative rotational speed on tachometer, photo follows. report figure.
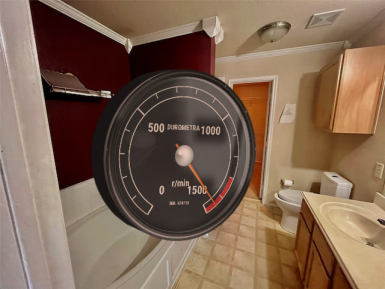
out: 1450 rpm
